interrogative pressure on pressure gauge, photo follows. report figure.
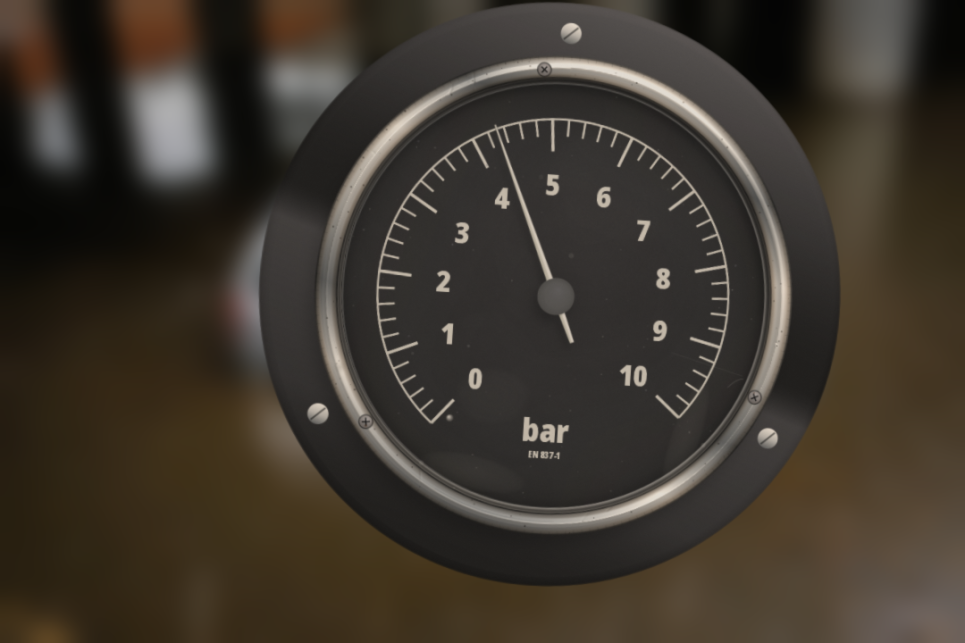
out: 4.3 bar
